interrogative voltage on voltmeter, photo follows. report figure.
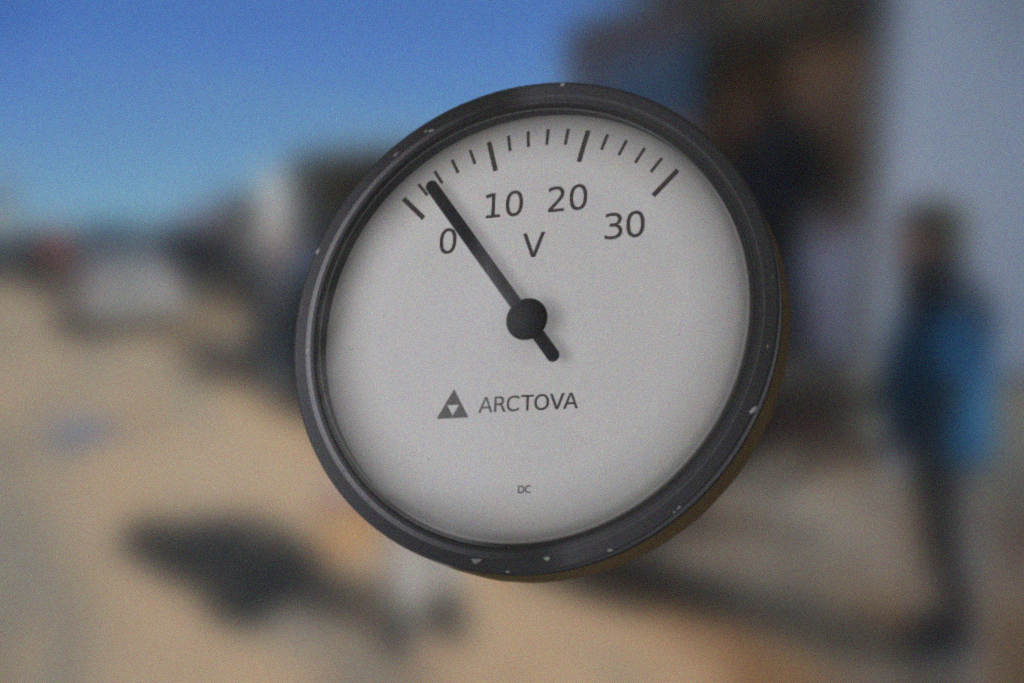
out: 3 V
